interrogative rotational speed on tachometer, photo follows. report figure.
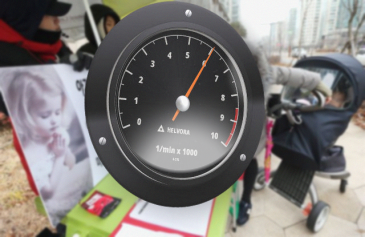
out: 6000 rpm
